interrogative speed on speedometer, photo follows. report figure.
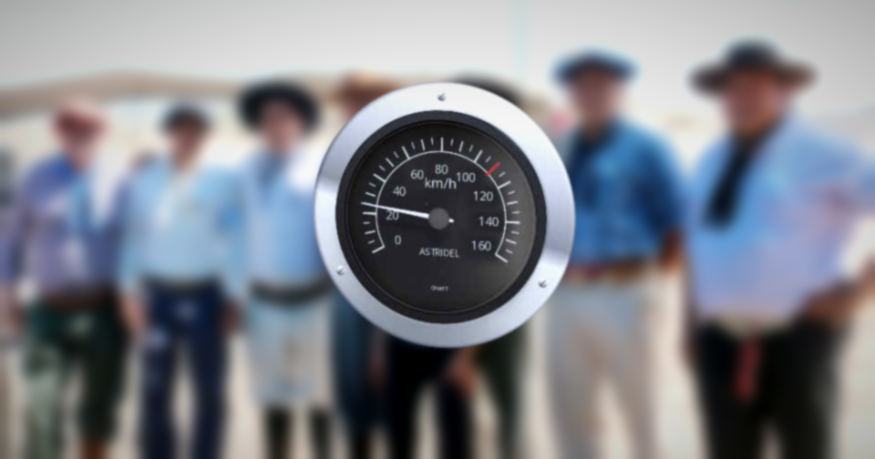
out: 25 km/h
